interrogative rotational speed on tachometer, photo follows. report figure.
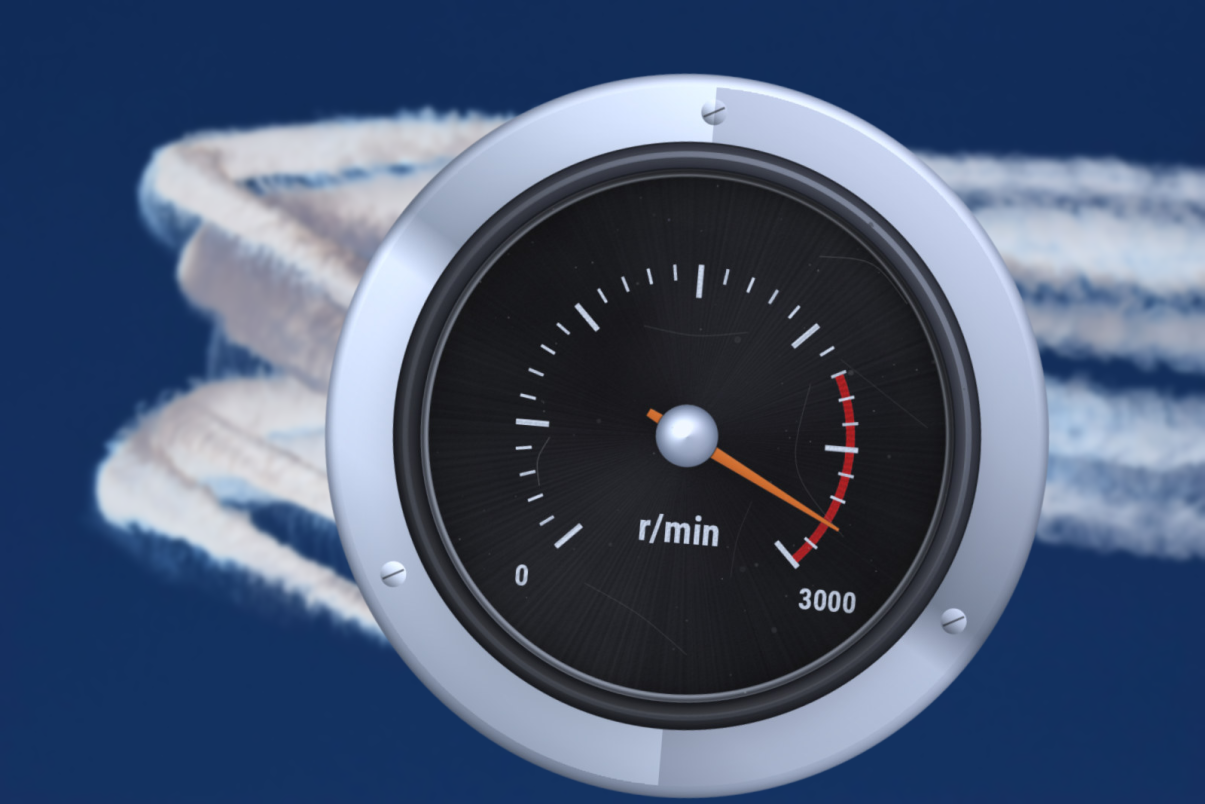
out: 2800 rpm
